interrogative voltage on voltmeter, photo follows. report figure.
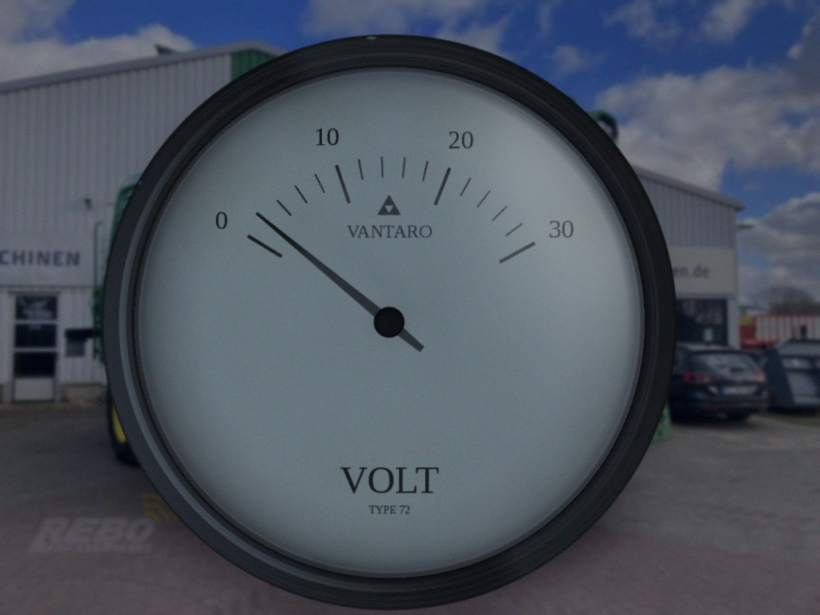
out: 2 V
